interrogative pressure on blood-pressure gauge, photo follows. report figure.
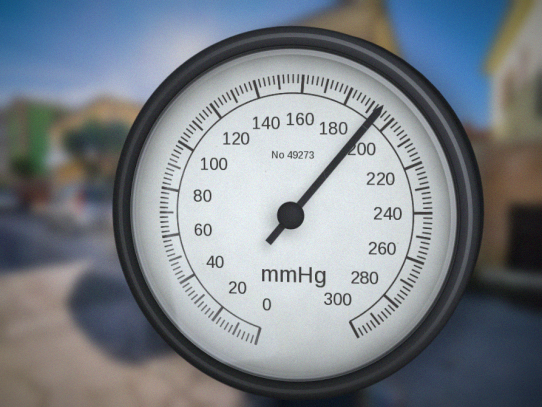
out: 194 mmHg
